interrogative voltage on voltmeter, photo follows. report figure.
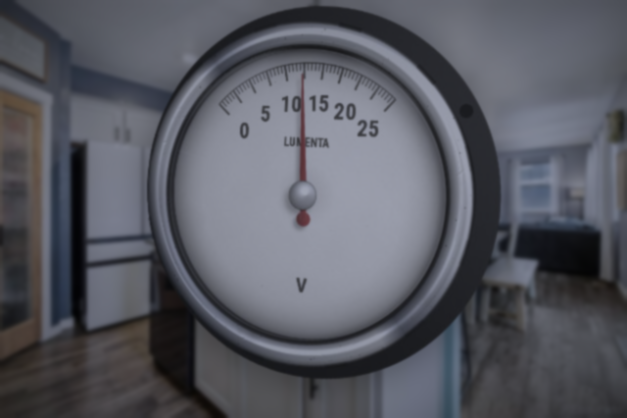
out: 12.5 V
